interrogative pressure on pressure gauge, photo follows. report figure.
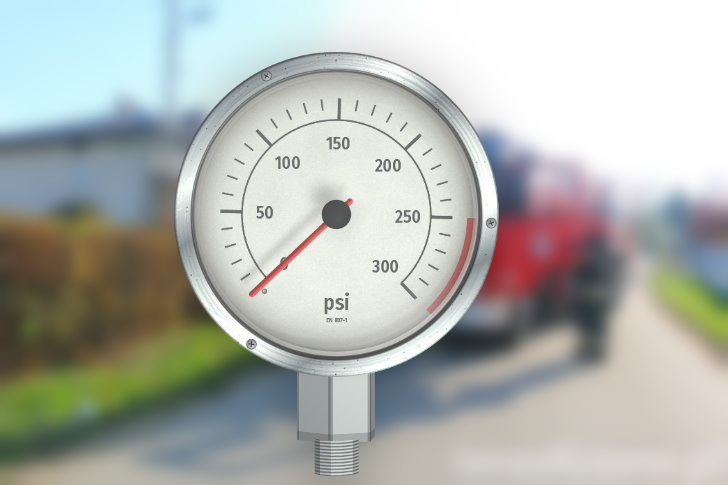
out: 0 psi
